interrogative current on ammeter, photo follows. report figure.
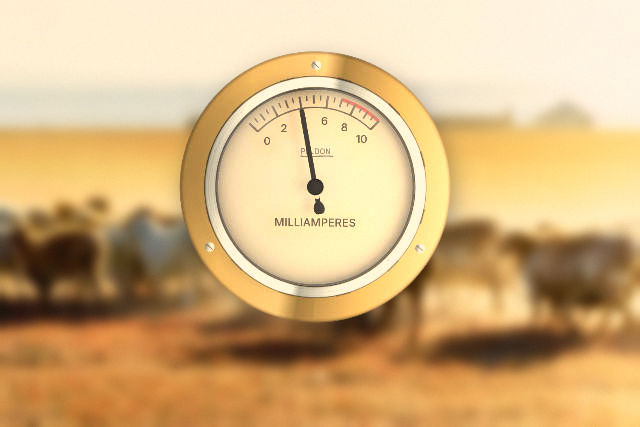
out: 4 mA
